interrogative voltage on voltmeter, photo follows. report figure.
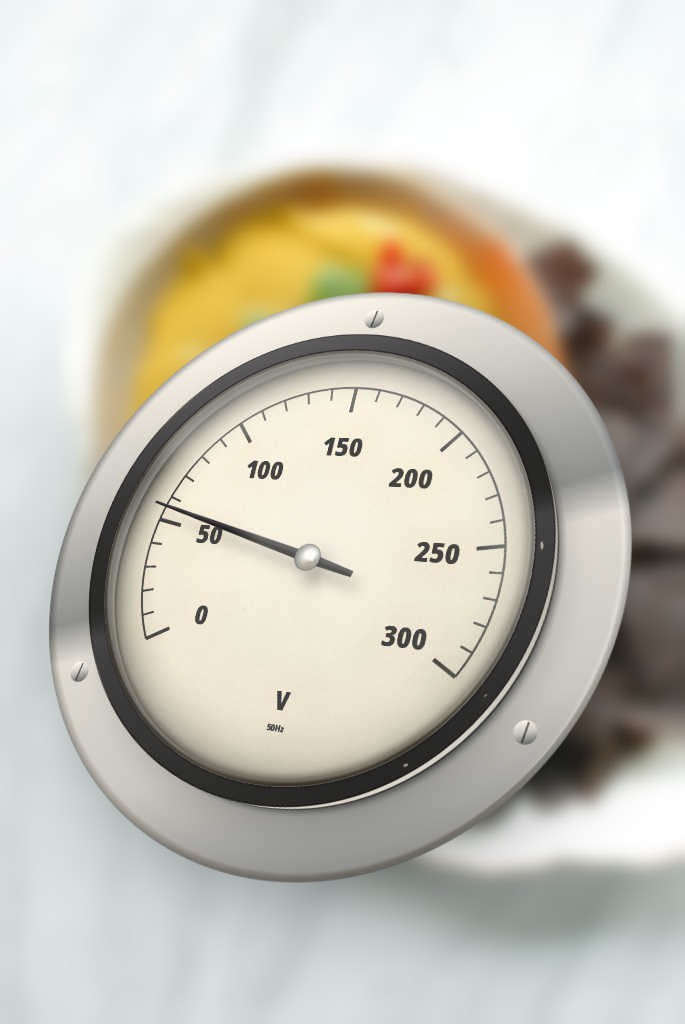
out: 55 V
